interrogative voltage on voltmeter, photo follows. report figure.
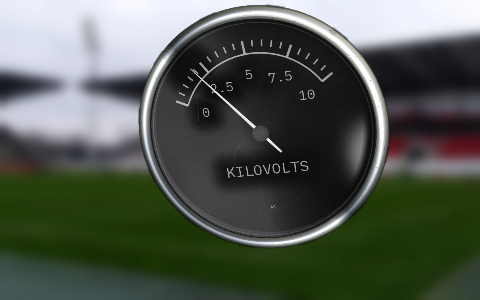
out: 2 kV
